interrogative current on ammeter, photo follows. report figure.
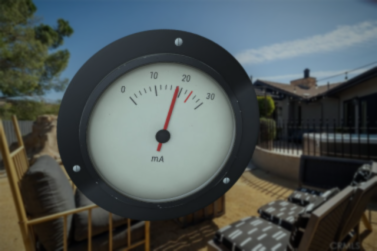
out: 18 mA
